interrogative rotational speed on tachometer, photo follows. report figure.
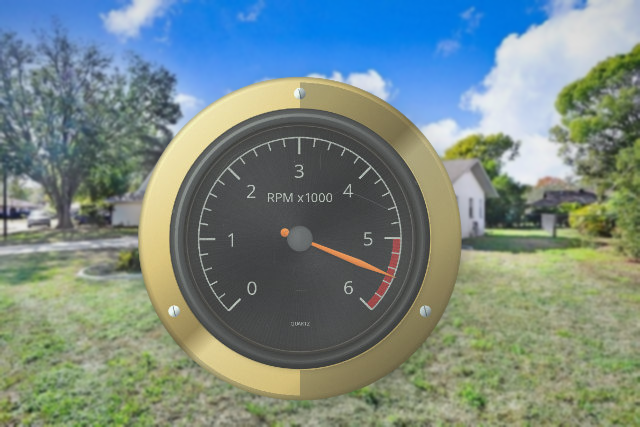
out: 5500 rpm
